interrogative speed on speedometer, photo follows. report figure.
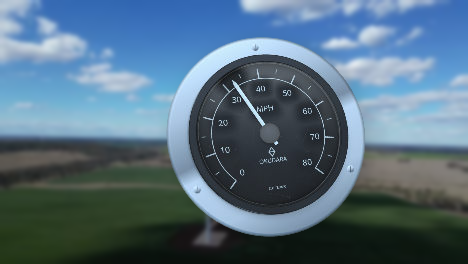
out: 32.5 mph
